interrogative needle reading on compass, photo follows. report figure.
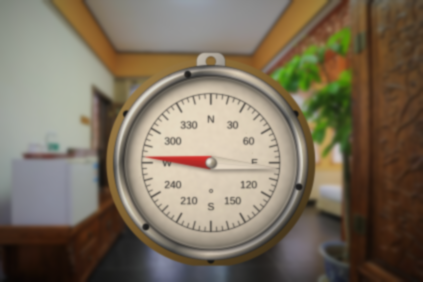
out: 275 °
